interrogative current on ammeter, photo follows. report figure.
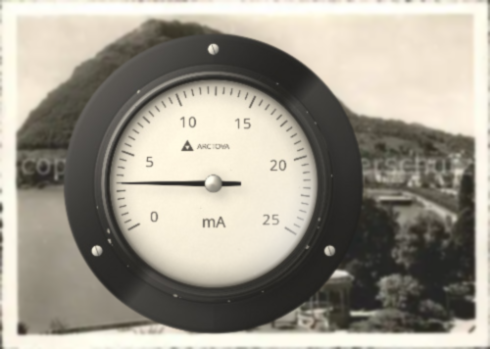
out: 3 mA
